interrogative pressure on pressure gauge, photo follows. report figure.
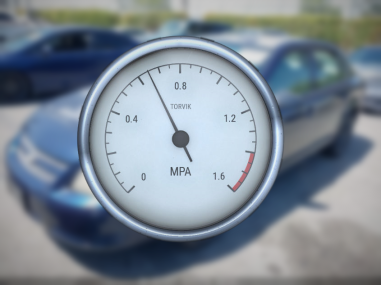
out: 0.65 MPa
